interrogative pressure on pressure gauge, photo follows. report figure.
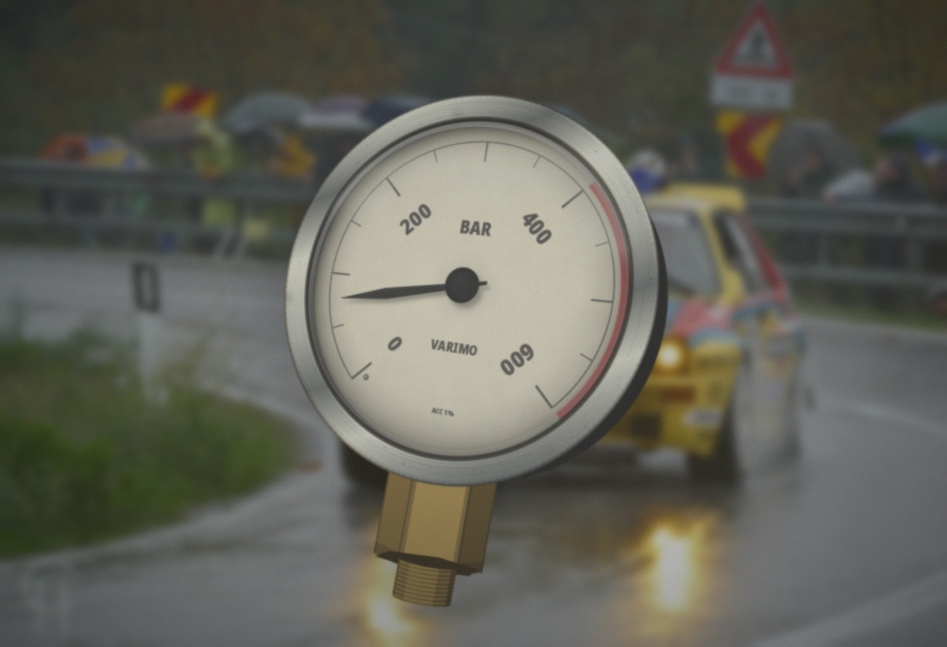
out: 75 bar
